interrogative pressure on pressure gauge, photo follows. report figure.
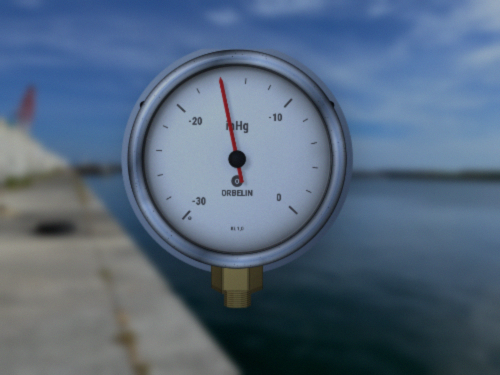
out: -16 inHg
